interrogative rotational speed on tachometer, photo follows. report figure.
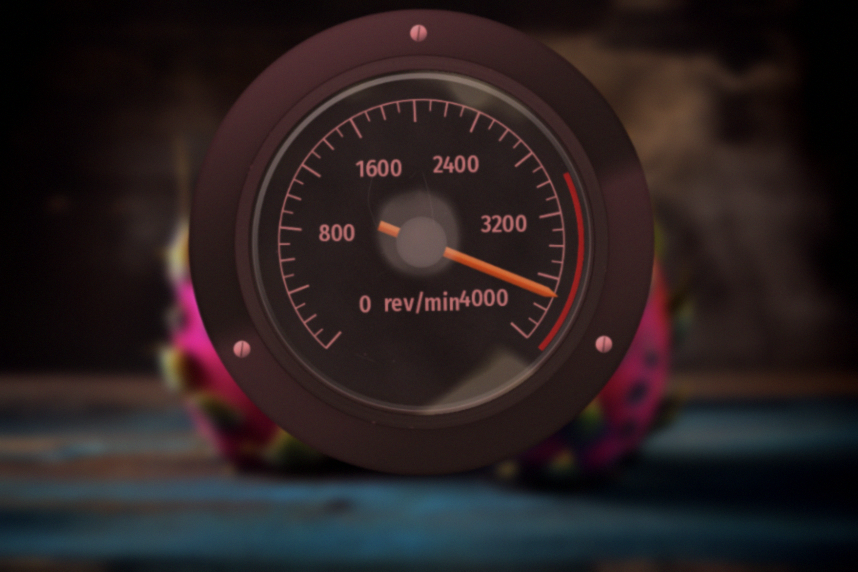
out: 3700 rpm
